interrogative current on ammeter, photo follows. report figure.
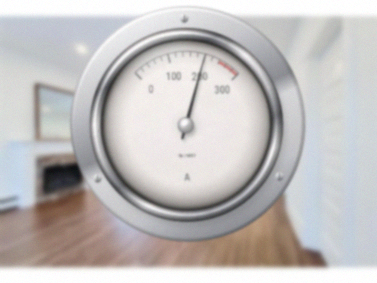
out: 200 A
